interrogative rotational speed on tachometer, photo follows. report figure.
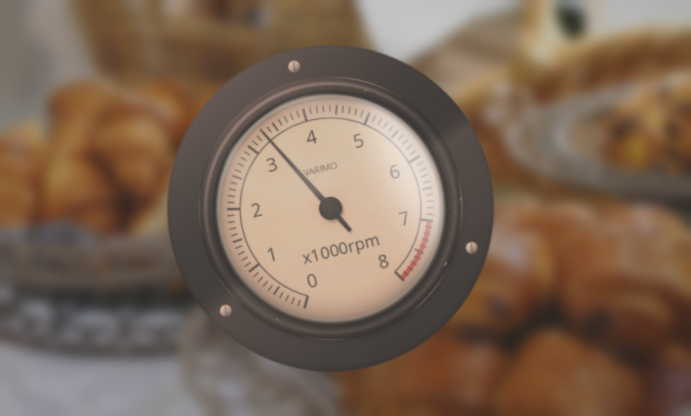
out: 3300 rpm
